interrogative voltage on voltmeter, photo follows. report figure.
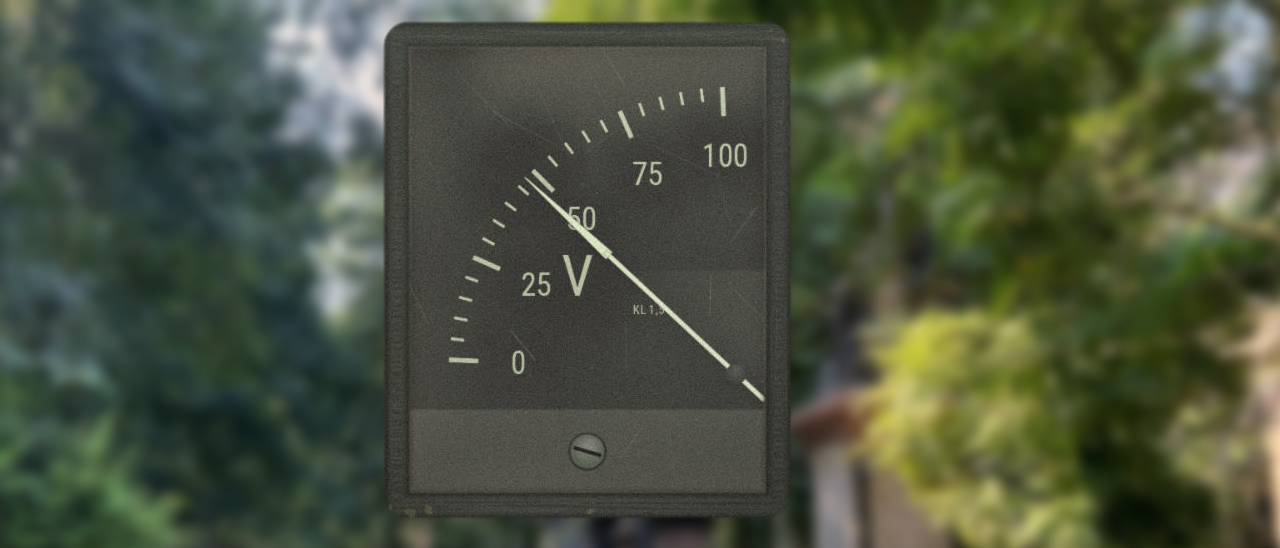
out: 47.5 V
